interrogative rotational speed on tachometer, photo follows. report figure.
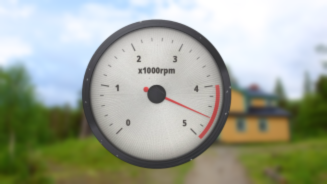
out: 4600 rpm
